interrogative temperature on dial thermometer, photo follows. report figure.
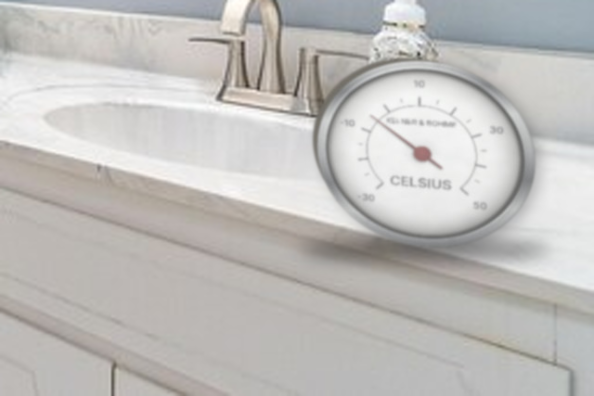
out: -5 °C
